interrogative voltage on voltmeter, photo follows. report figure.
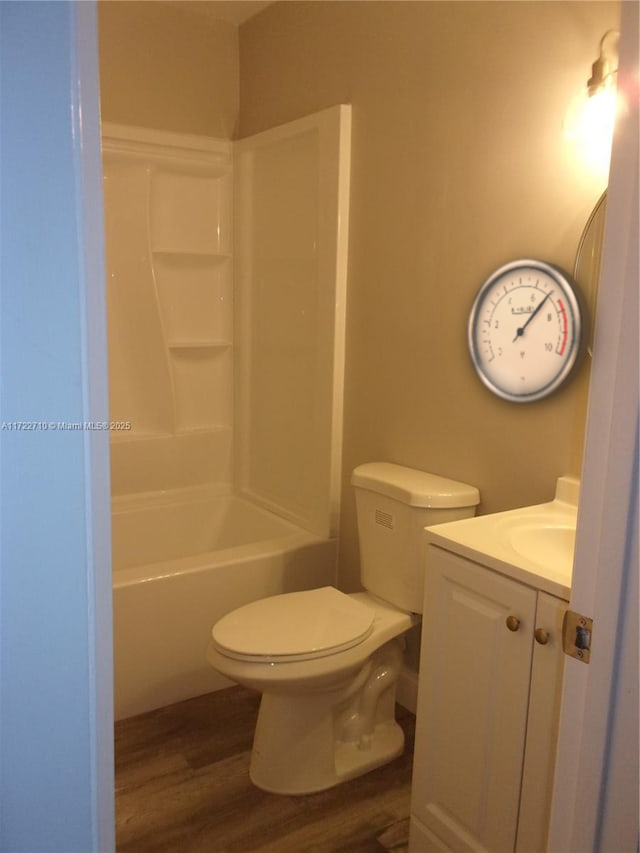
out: 7 V
